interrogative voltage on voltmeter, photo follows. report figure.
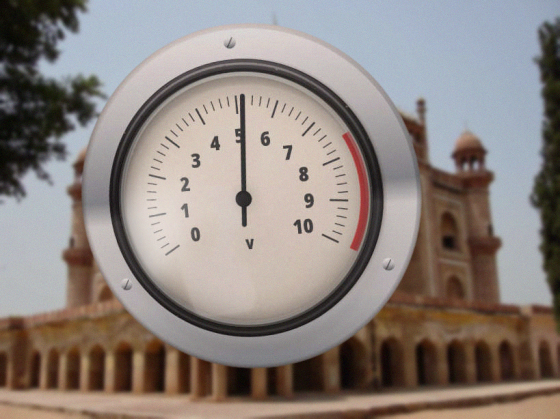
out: 5.2 V
